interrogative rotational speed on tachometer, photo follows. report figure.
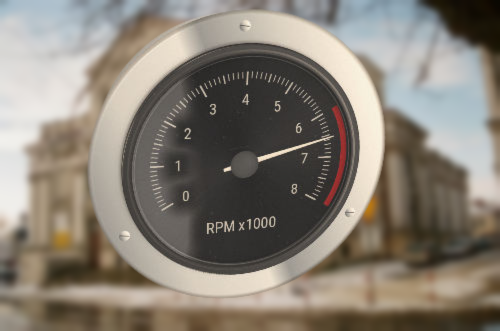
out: 6500 rpm
